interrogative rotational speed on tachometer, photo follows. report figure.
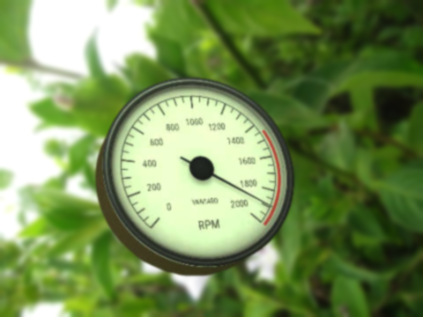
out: 1900 rpm
